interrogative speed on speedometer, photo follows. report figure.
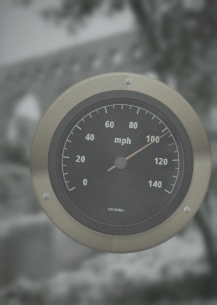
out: 102.5 mph
